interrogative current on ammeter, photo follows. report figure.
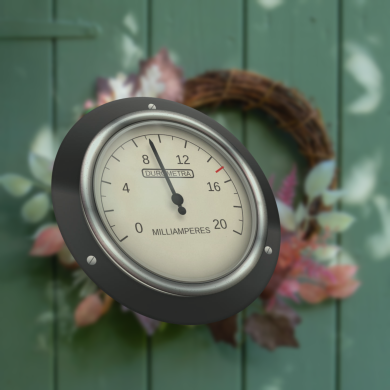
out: 9 mA
